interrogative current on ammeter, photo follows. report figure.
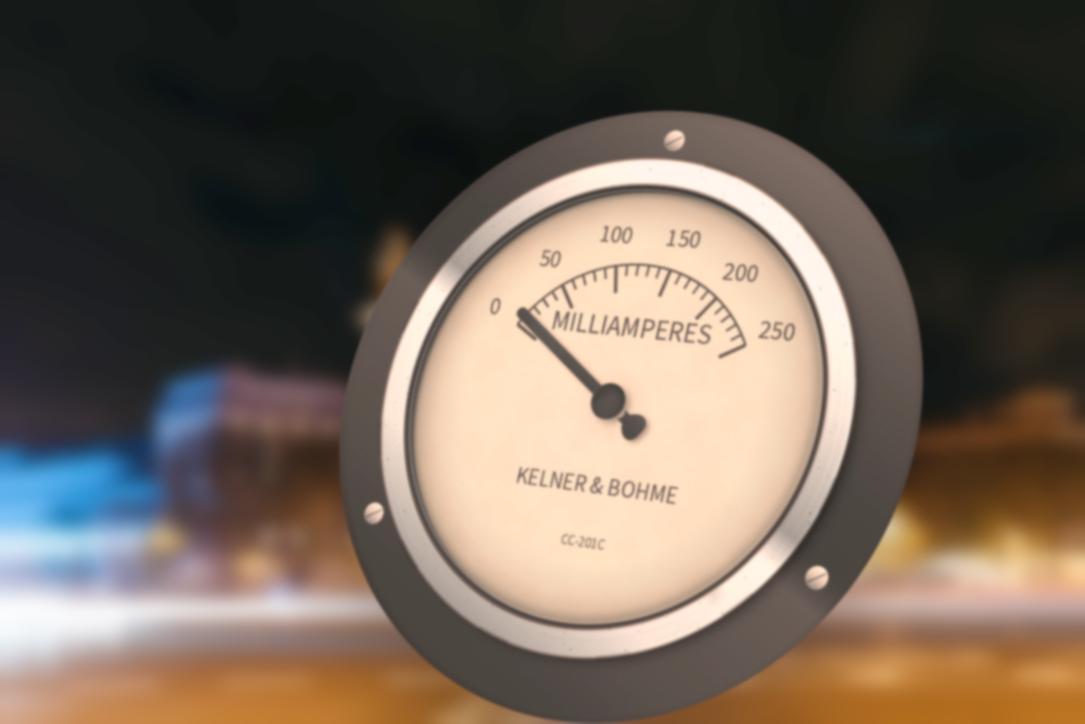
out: 10 mA
